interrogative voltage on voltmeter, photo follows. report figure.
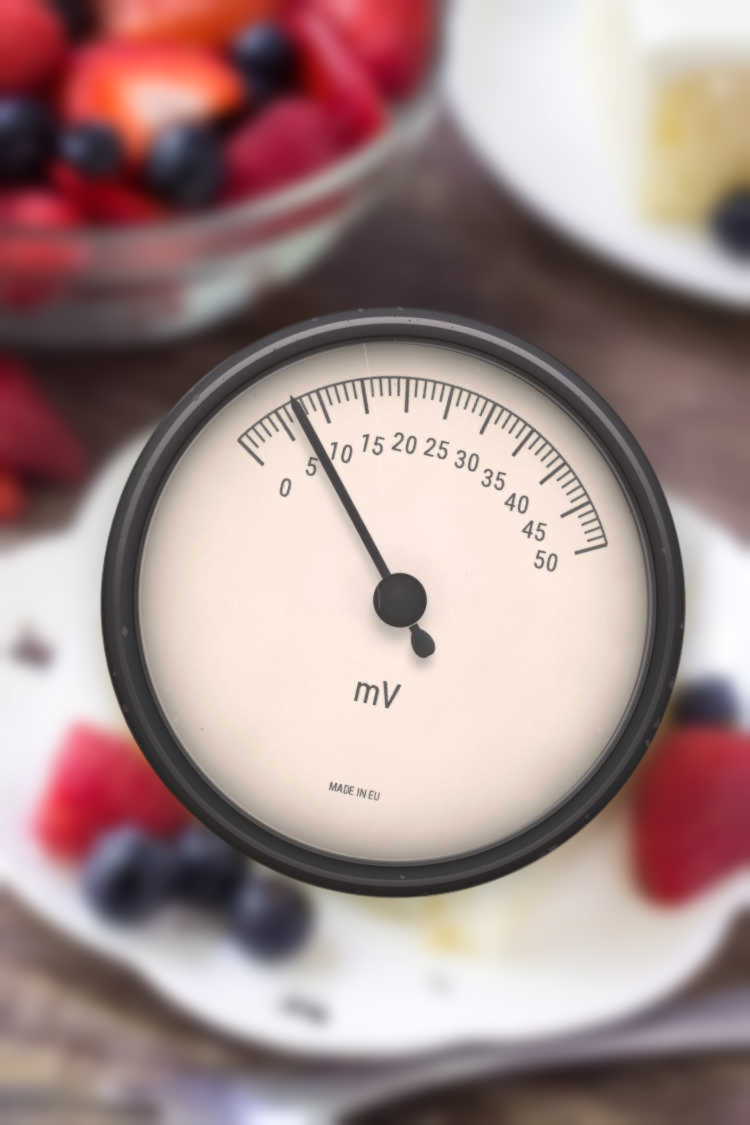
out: 7 mV
